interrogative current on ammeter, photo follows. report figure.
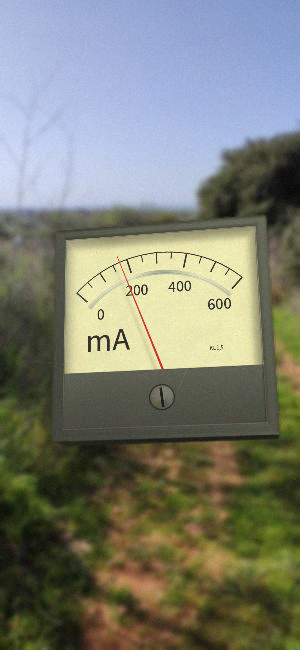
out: 175 mA
